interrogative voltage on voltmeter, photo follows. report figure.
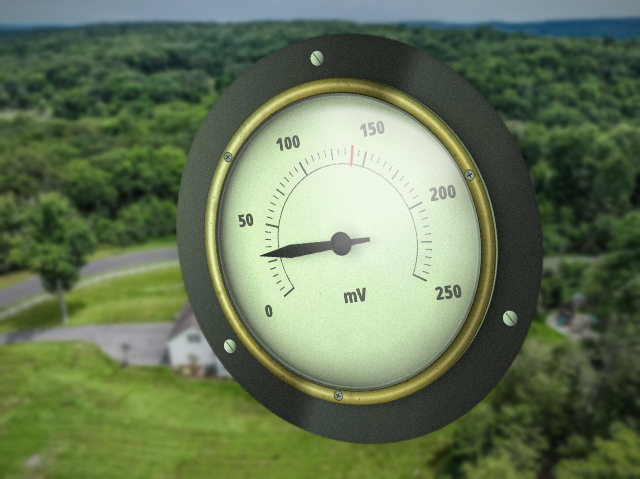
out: 30 mV
